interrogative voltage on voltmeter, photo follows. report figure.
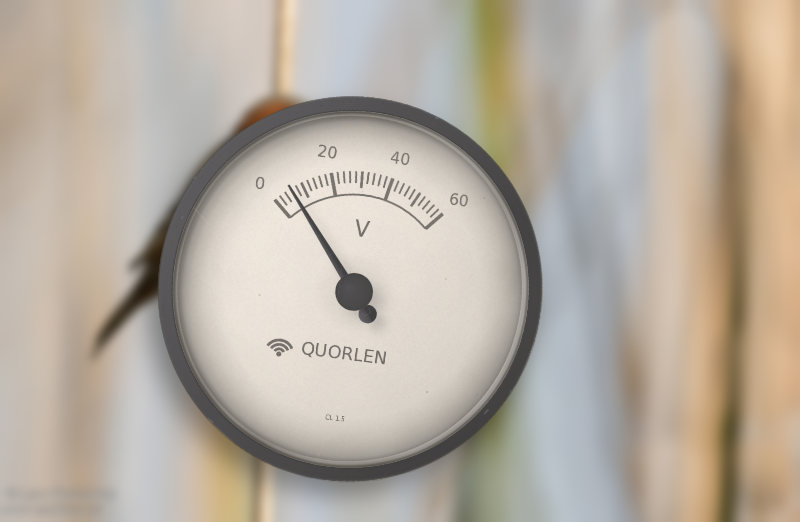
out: 6 V
